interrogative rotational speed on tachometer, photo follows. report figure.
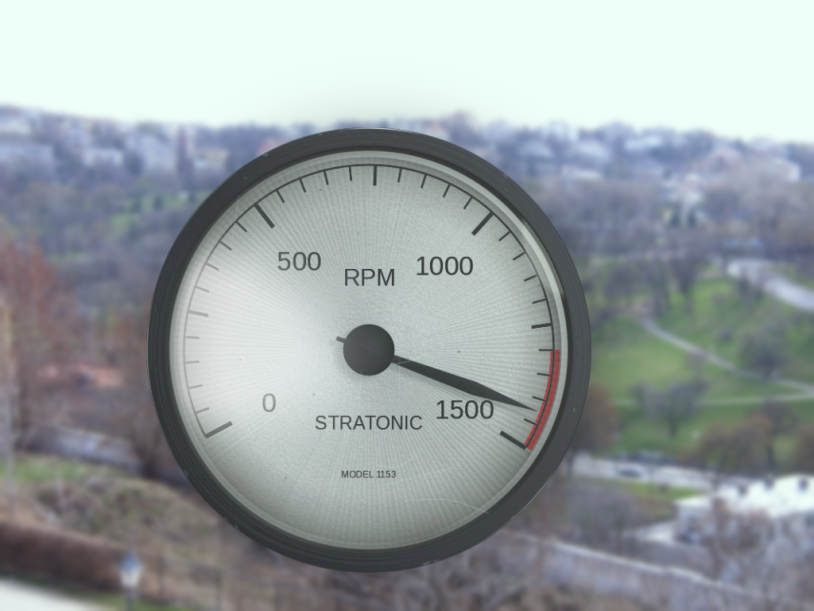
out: 1425 rpm
